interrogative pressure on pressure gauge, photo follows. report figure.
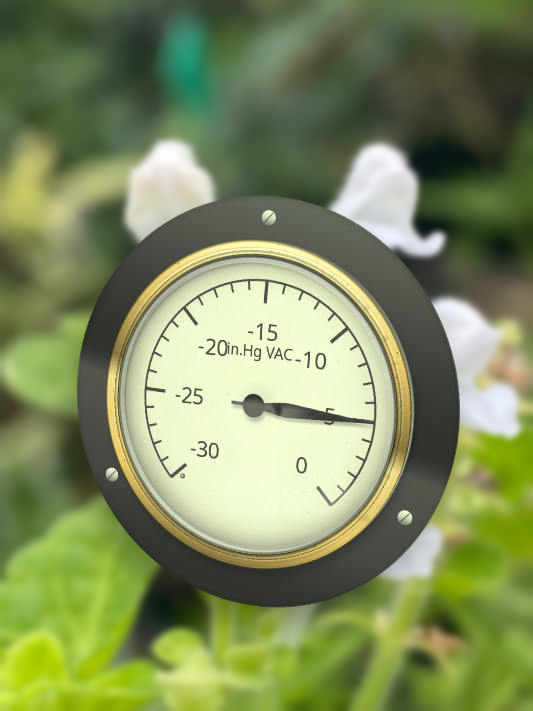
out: -5 inHg
